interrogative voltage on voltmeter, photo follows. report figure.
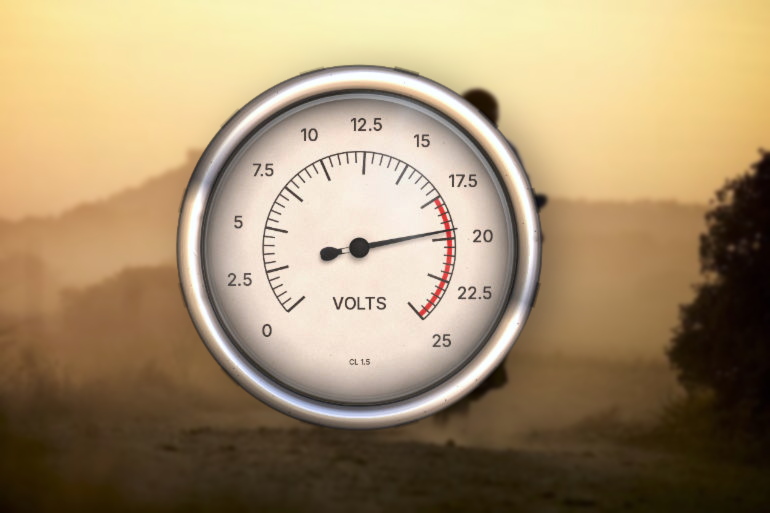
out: 19.5 V
